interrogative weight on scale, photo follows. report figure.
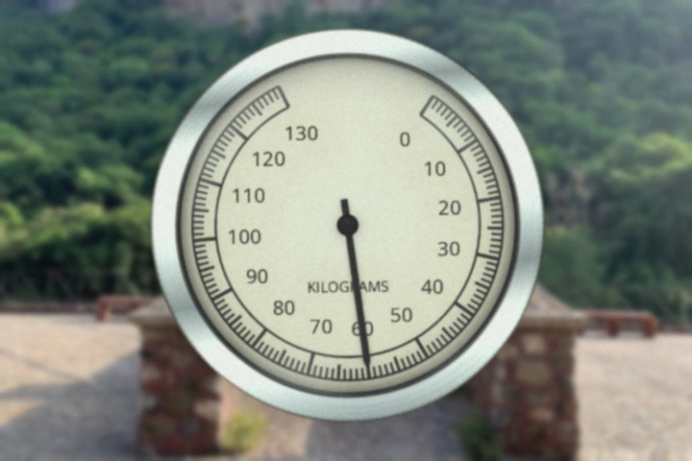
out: 60 kg
